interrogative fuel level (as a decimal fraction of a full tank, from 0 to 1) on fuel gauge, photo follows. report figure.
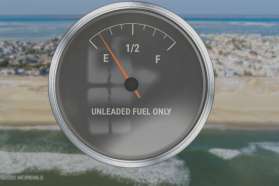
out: 0.125
